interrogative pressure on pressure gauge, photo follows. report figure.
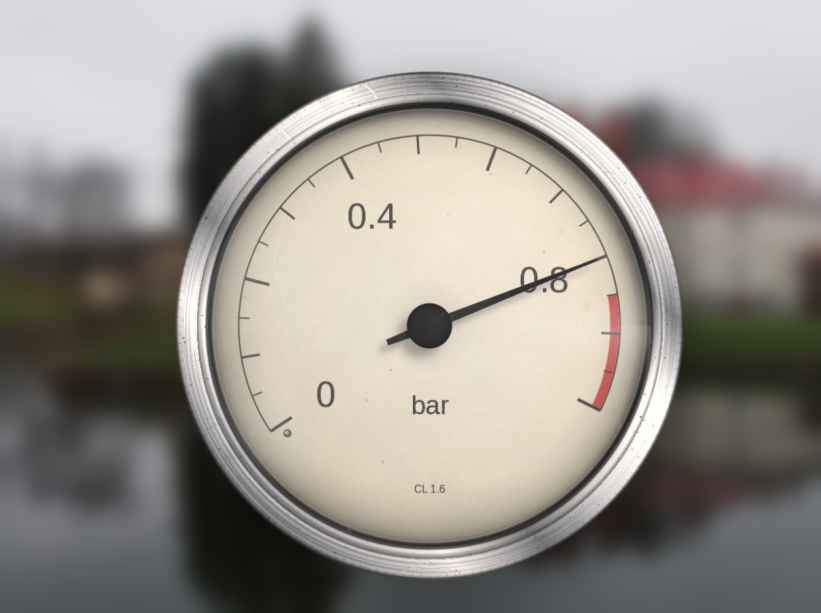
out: 0.8 bar
